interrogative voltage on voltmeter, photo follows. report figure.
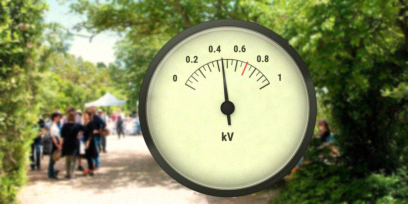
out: 0.45 kV
